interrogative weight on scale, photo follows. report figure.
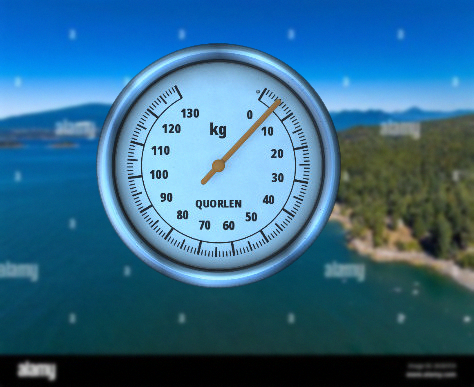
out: 5 kg
